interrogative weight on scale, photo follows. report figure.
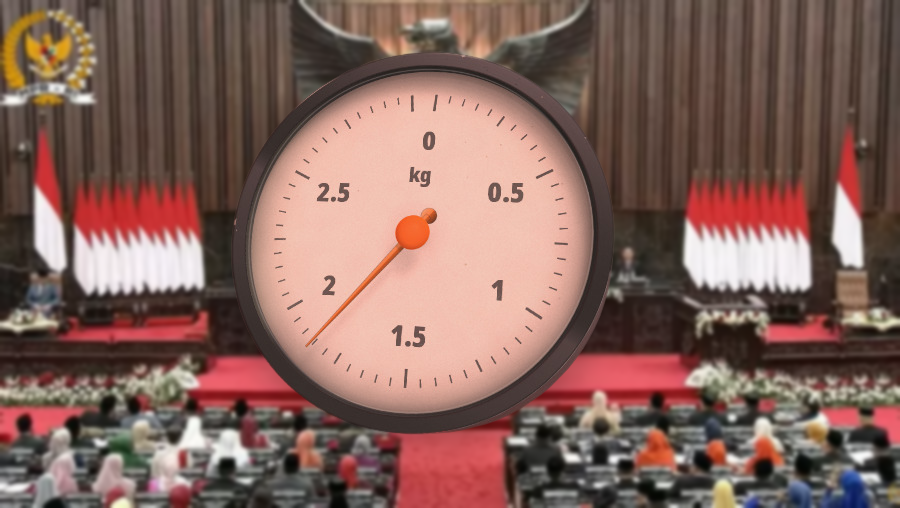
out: 1.85 kg
